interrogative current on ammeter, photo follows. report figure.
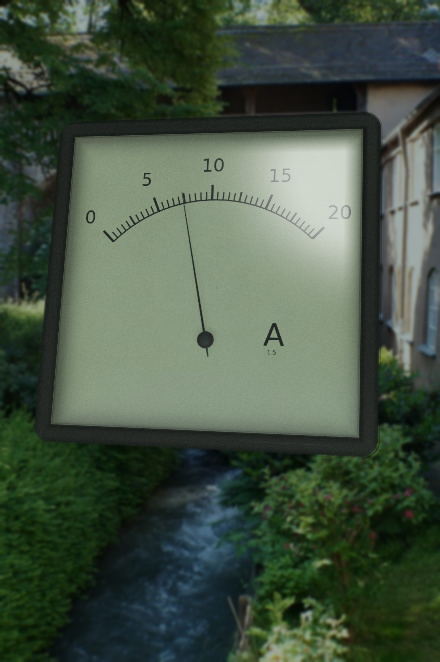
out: 7.5 A
